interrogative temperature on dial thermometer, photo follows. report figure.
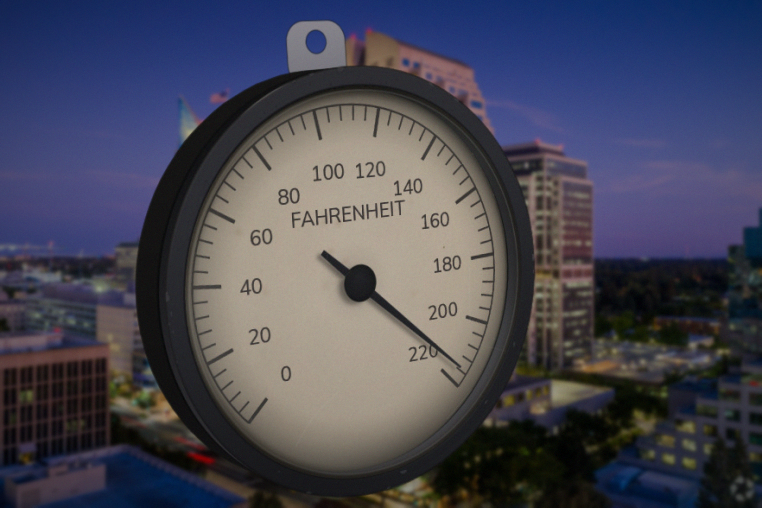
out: 216 °F
